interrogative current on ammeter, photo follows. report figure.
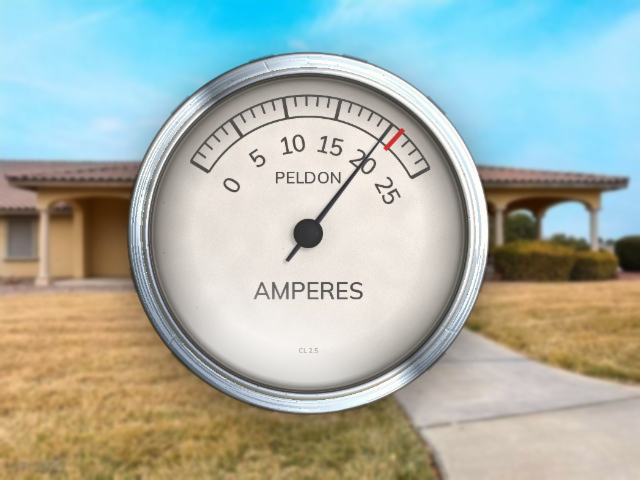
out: 20 A
